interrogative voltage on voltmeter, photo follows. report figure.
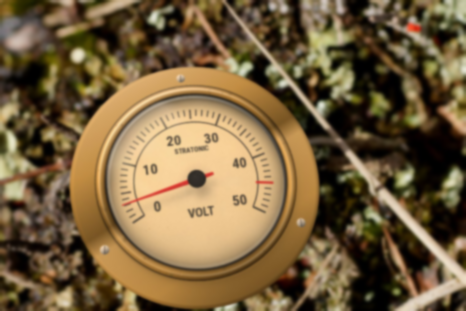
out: 3 V
